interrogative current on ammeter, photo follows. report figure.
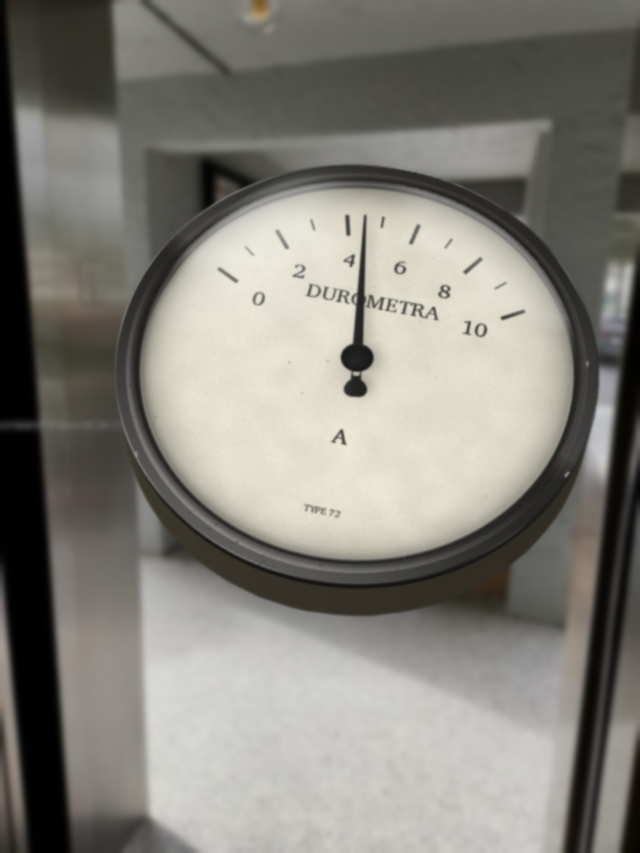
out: 4.5 A
